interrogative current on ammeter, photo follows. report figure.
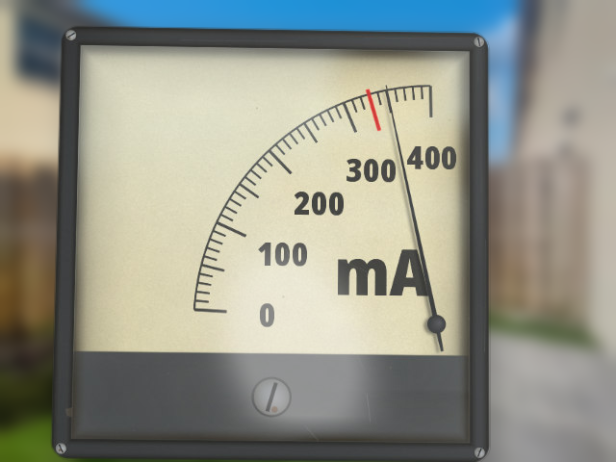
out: 350 mA
